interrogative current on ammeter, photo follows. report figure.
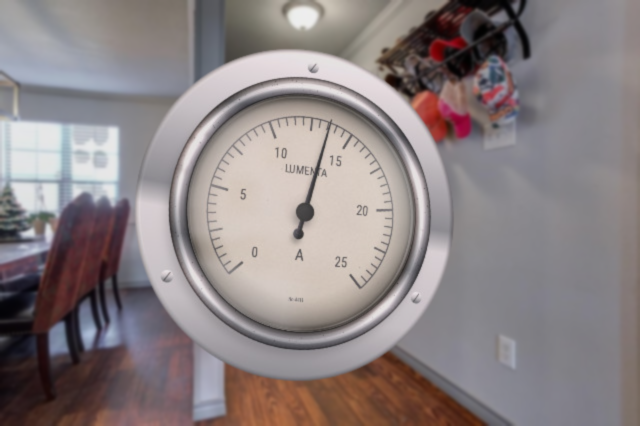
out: 13.5 A
